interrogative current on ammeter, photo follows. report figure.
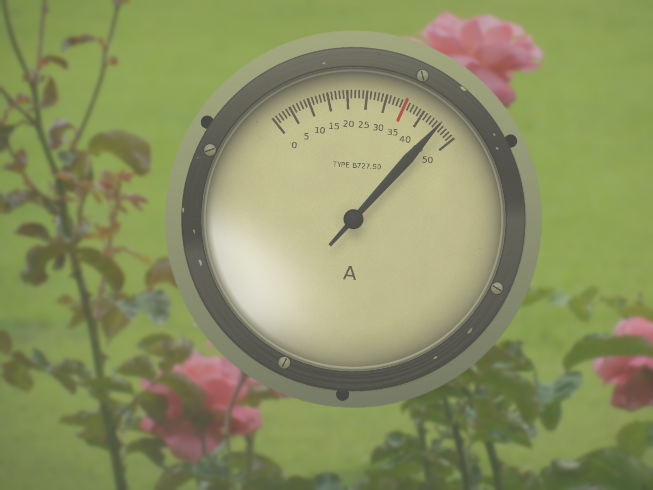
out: 45 A
